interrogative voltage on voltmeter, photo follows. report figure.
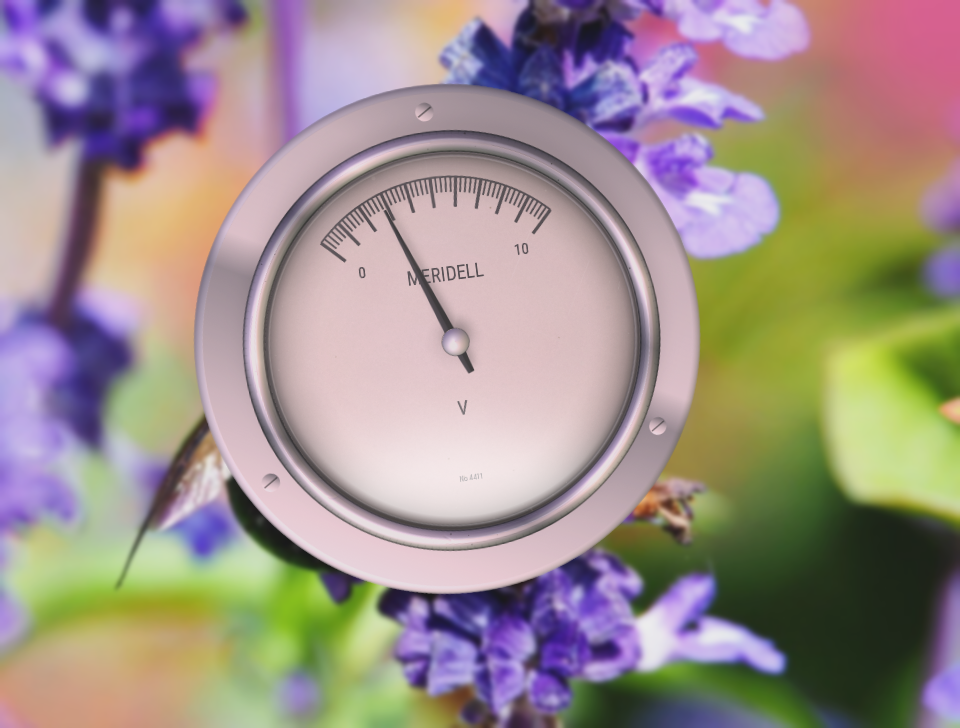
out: 2.8 V
